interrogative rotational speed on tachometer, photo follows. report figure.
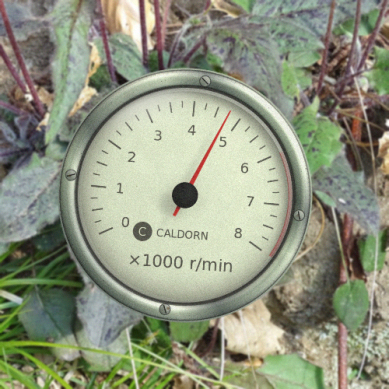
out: 4750 rpm
